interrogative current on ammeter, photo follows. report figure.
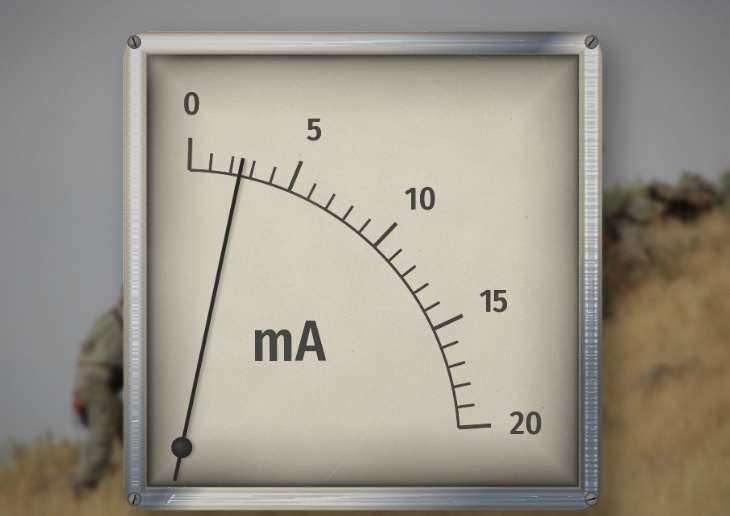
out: 2.5 mA
